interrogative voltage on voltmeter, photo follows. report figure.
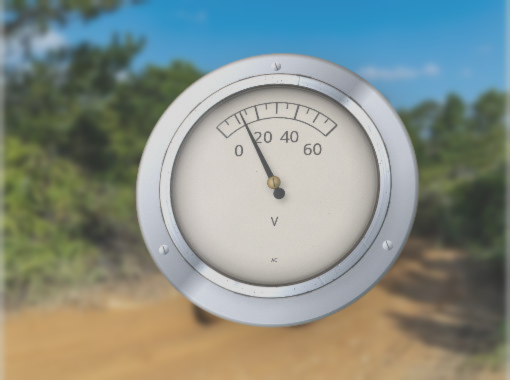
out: 12.5 V
